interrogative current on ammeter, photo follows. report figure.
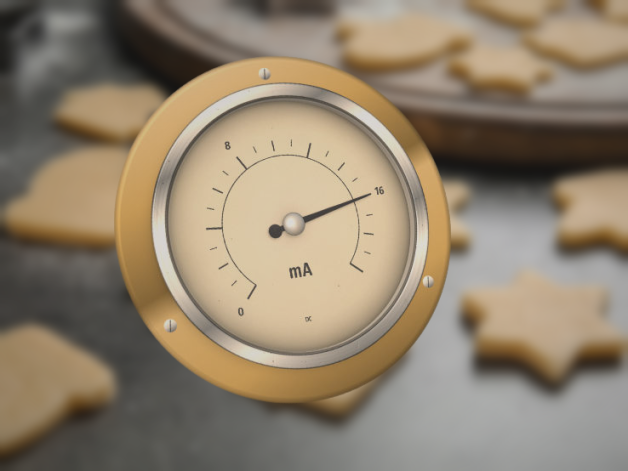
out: 16 mA
